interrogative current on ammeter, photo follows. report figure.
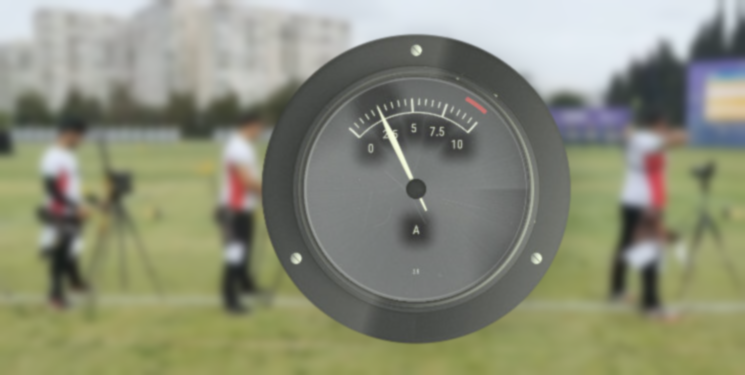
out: 2.5 A
